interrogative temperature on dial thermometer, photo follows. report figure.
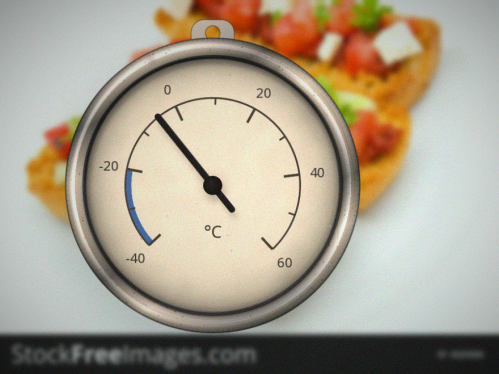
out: -5 °C
